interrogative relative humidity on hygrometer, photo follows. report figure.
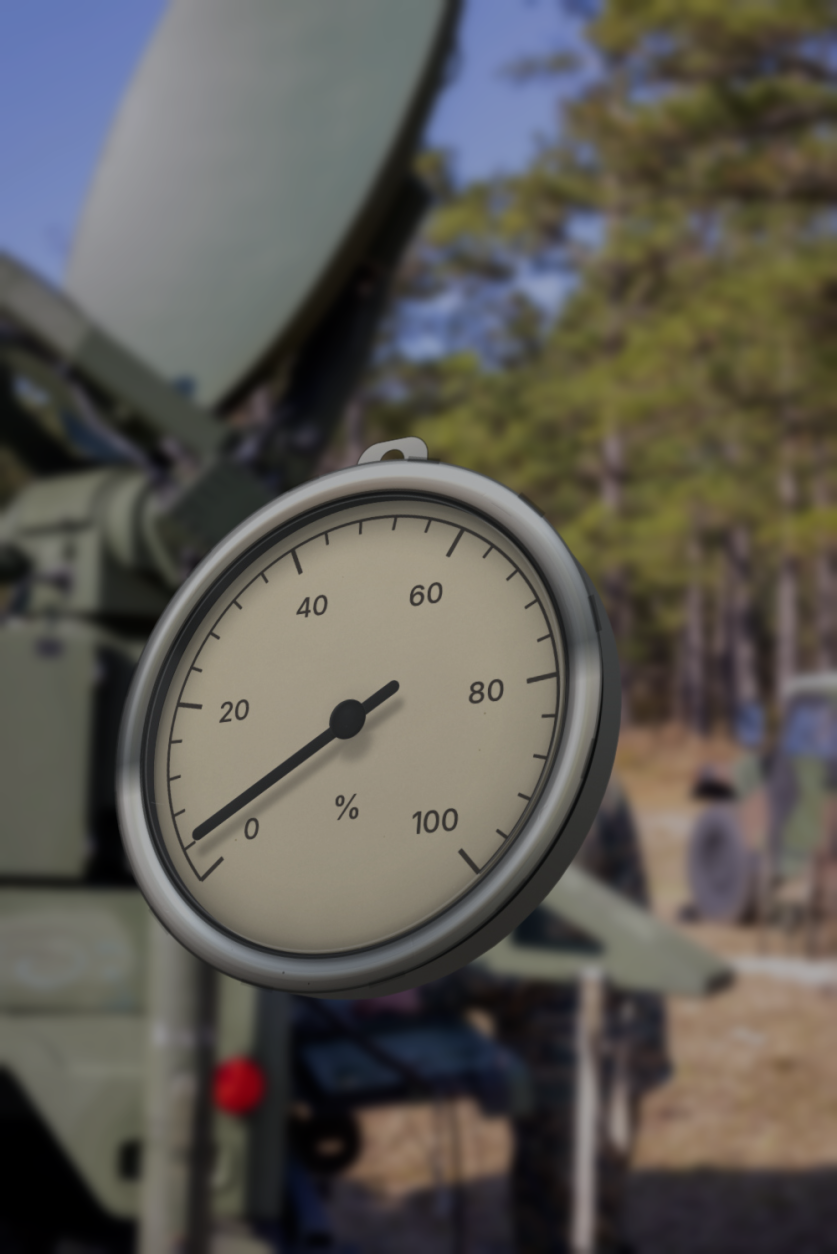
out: 4 %
